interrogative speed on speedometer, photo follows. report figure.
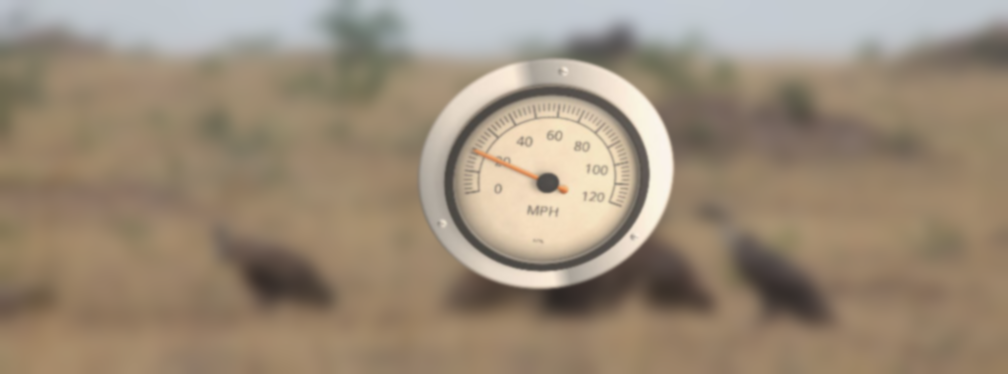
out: 20 mph
